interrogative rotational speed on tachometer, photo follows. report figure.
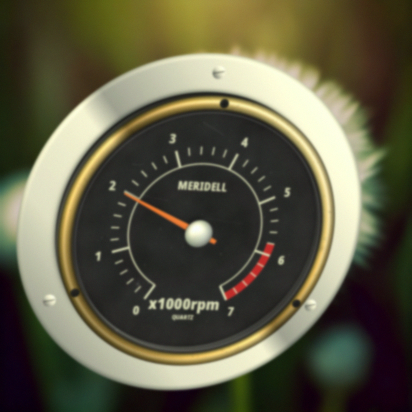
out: 2000 rpm
